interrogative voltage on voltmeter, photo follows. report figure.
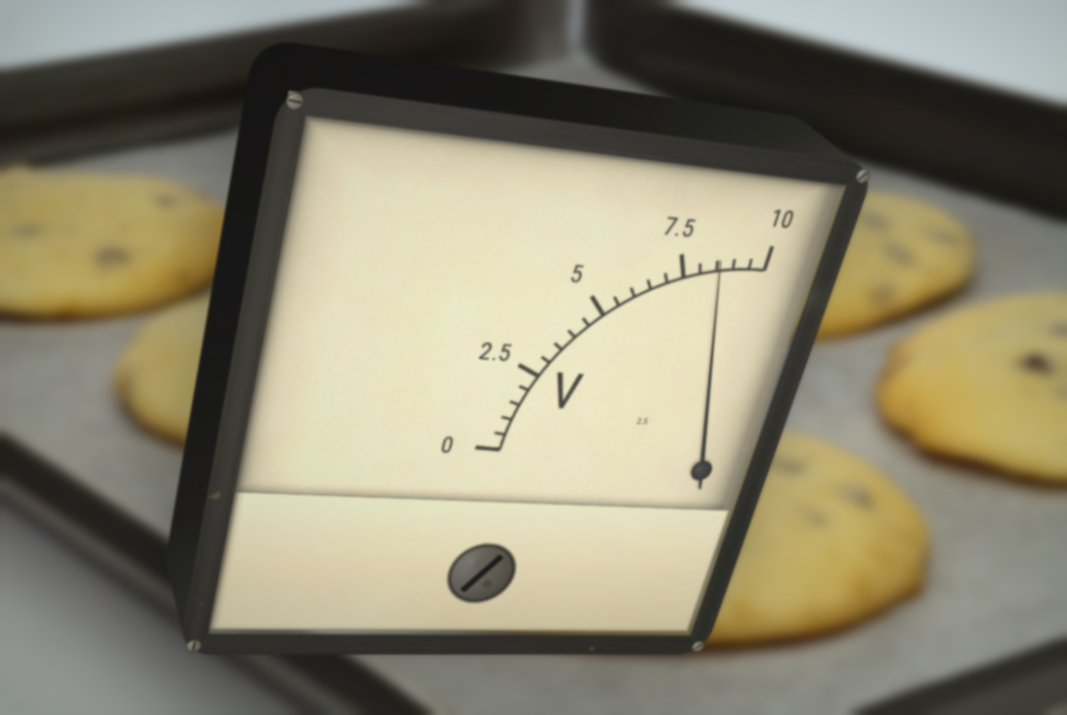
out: 8.5 V
